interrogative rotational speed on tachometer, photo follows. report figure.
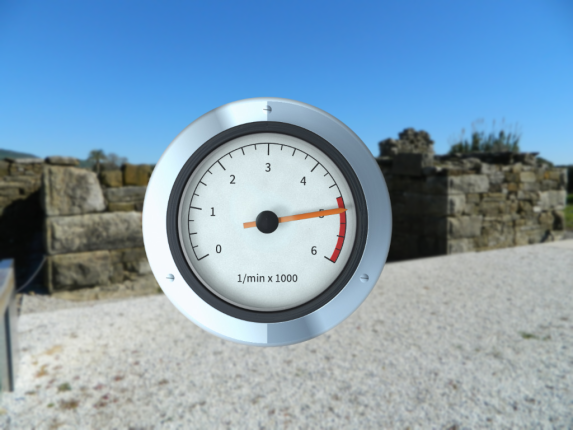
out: 5000 rpm
